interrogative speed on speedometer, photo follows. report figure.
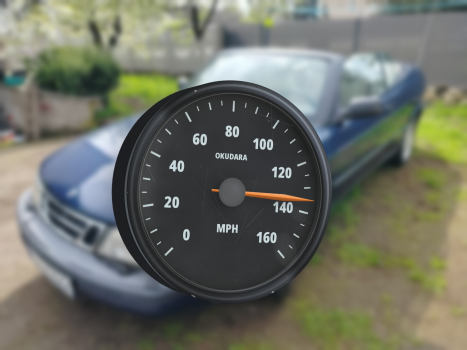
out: 135 mph
